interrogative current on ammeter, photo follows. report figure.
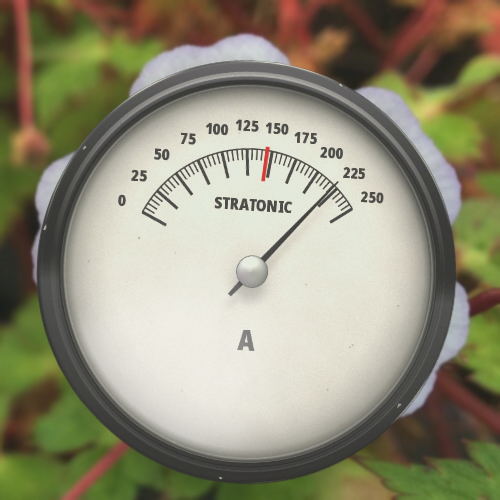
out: 220 A
